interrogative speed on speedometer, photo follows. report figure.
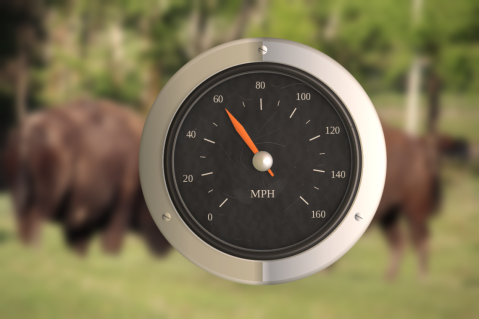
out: 60 mph
